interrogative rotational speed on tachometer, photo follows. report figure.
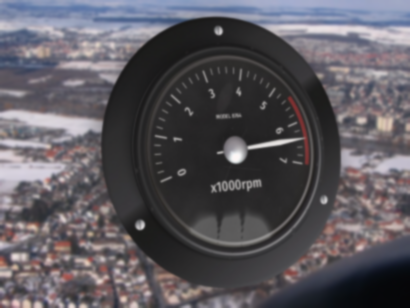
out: 6400 rpm
